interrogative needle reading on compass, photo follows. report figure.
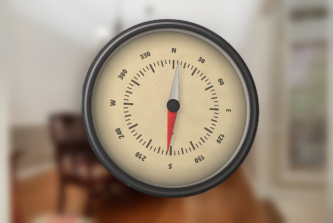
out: 185 °
